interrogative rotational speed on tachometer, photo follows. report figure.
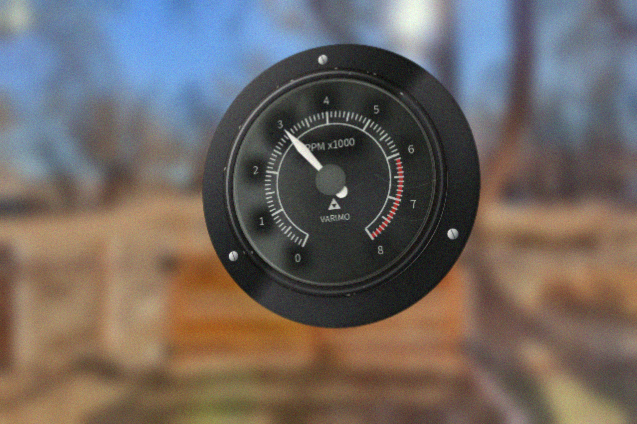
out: 3000 rpm
